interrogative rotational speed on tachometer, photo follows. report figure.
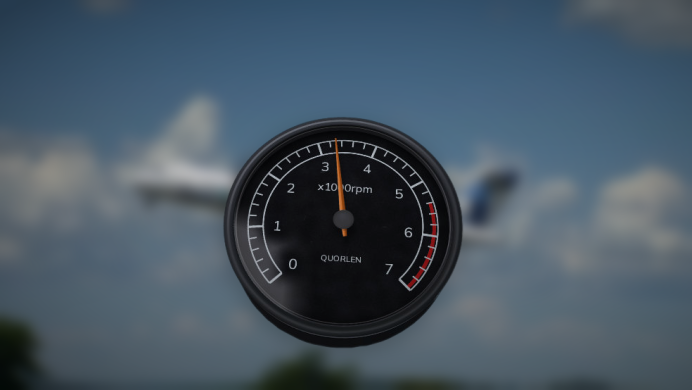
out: 3300 rpm
